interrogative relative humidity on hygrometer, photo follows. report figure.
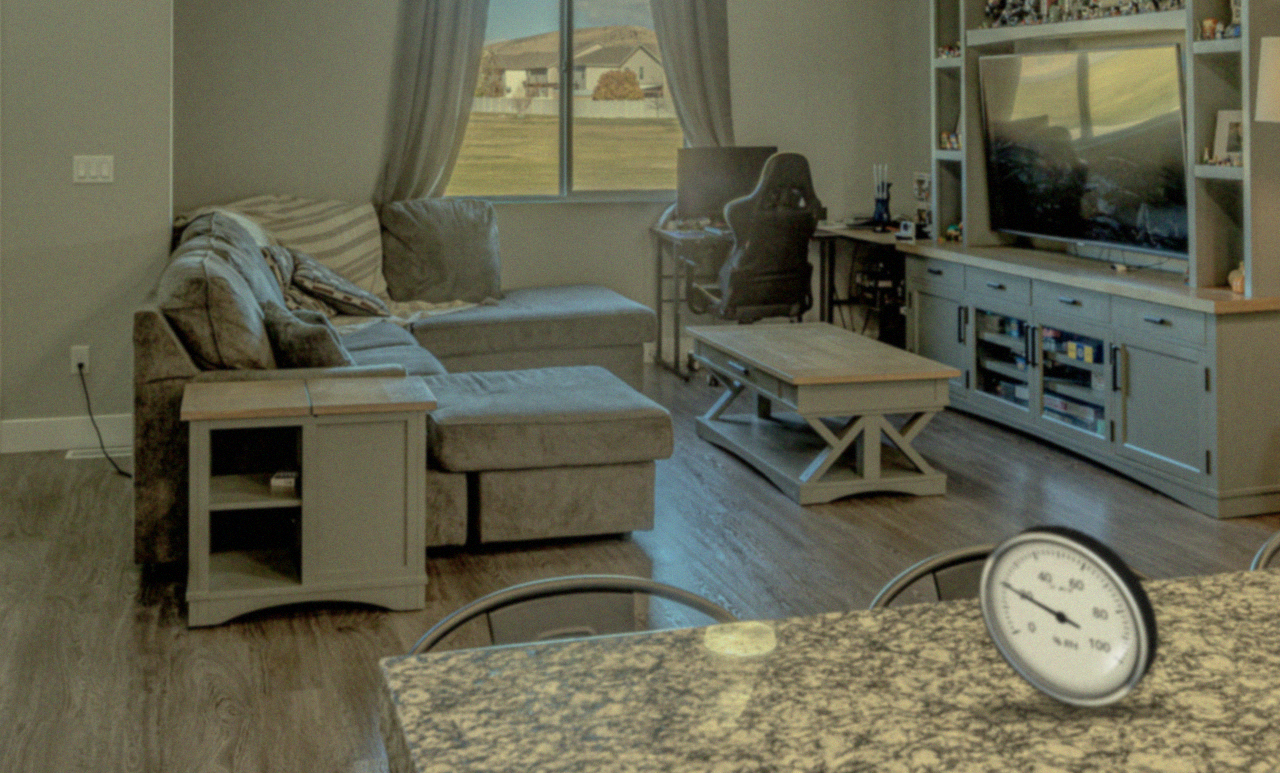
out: 20 %
